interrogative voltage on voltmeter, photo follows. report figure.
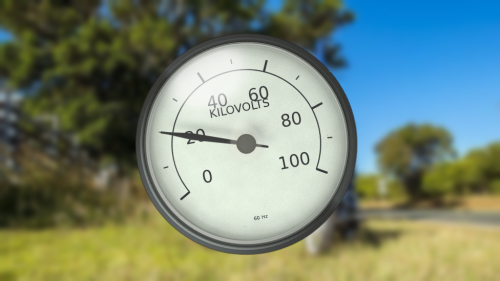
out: 20 kV
